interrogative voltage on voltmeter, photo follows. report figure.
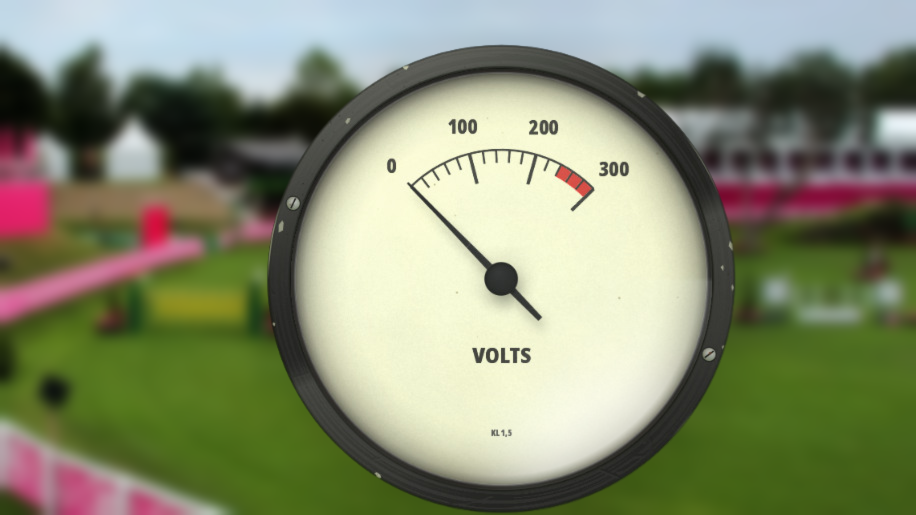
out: 0 V
